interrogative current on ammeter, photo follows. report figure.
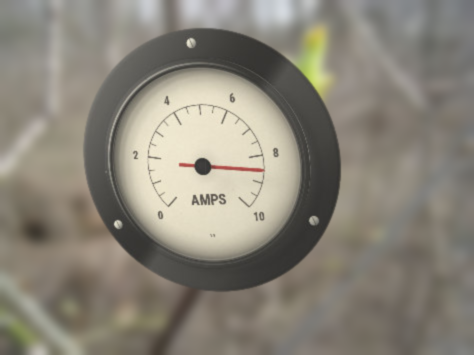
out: 8.5 A
